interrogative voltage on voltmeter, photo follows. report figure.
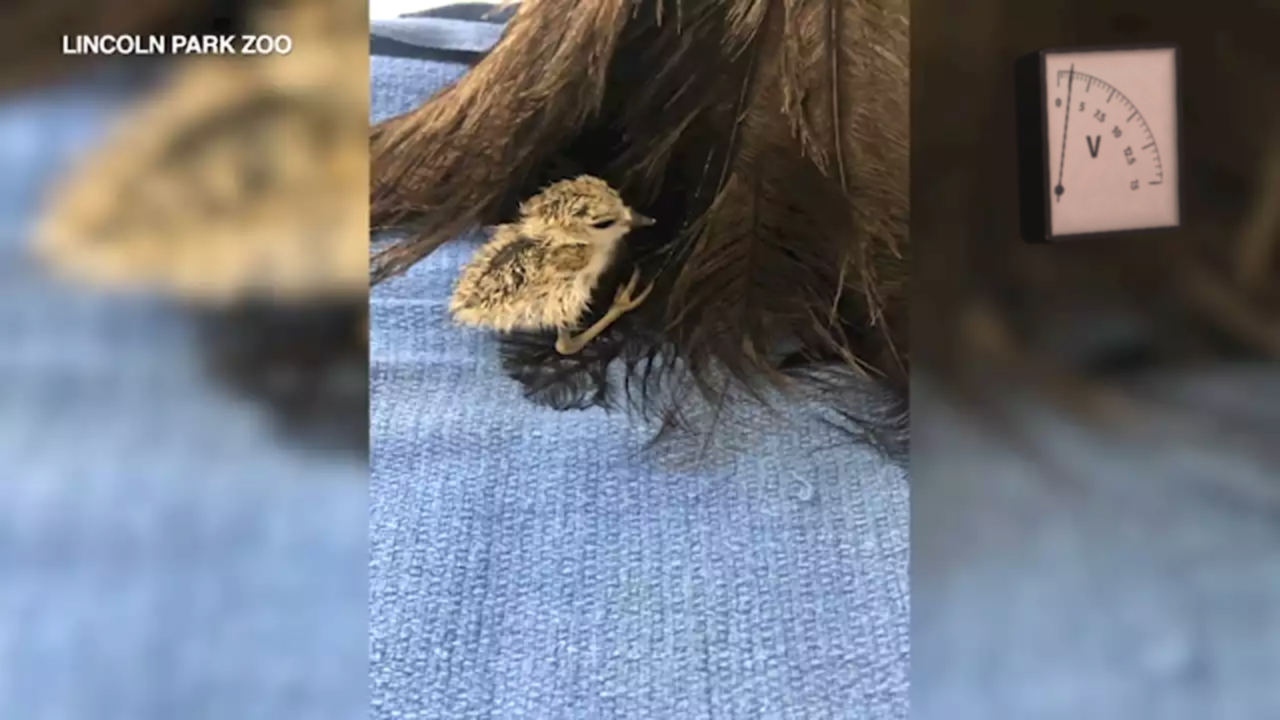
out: 2.5 V
